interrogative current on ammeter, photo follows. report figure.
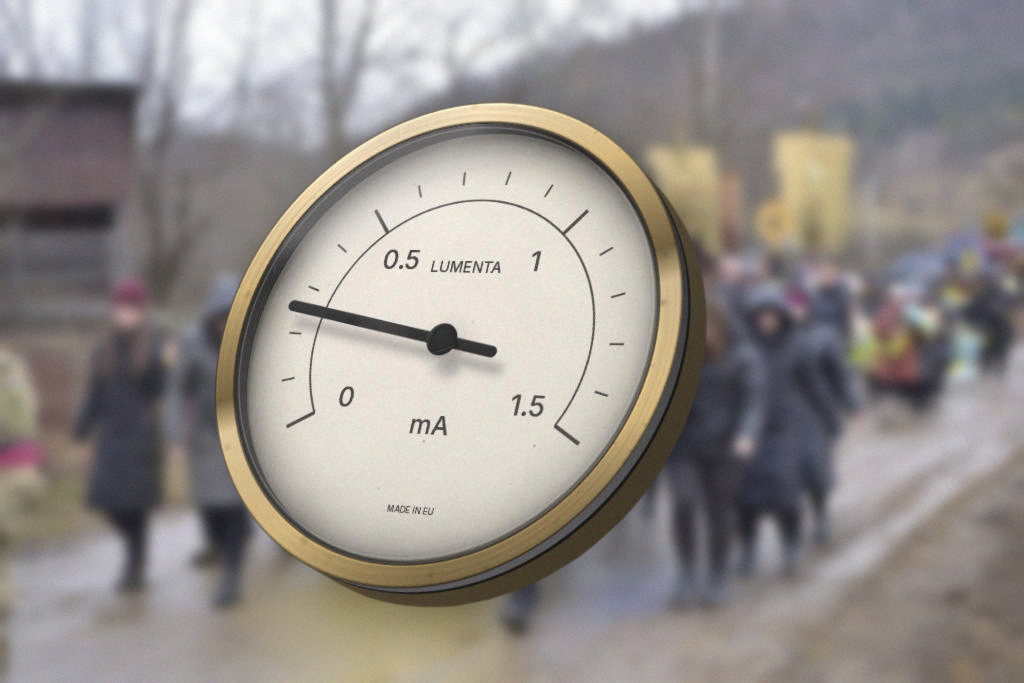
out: 0.25 mA
